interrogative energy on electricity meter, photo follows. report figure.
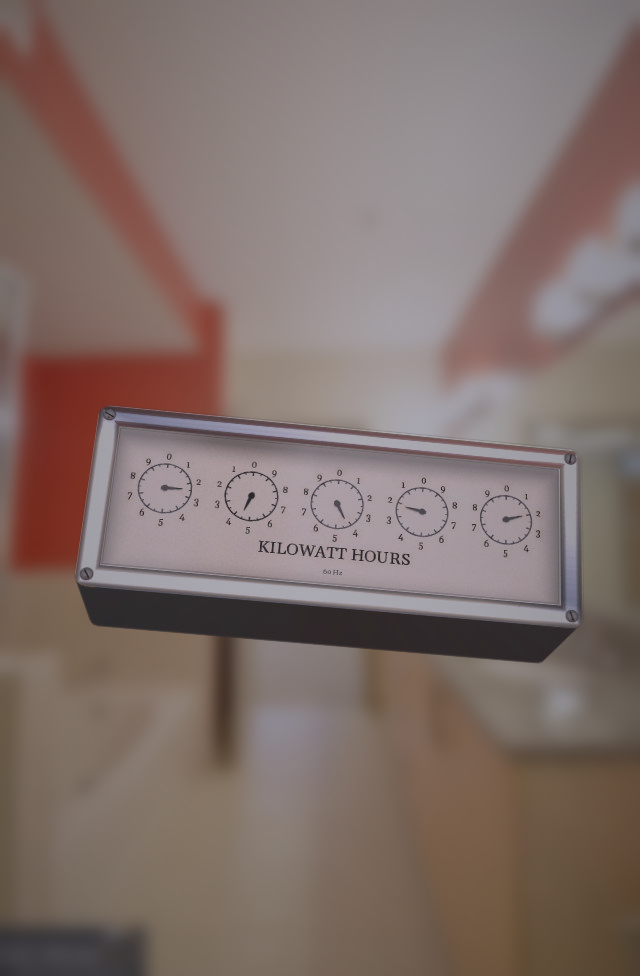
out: 24422 kWh
